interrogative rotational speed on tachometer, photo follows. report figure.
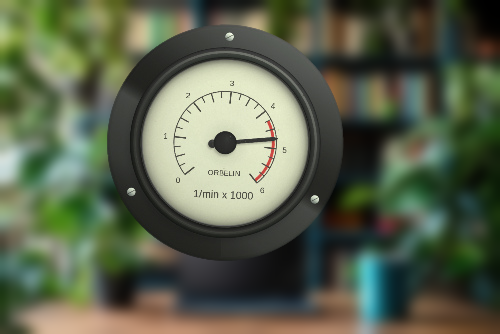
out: 4750 rpm
